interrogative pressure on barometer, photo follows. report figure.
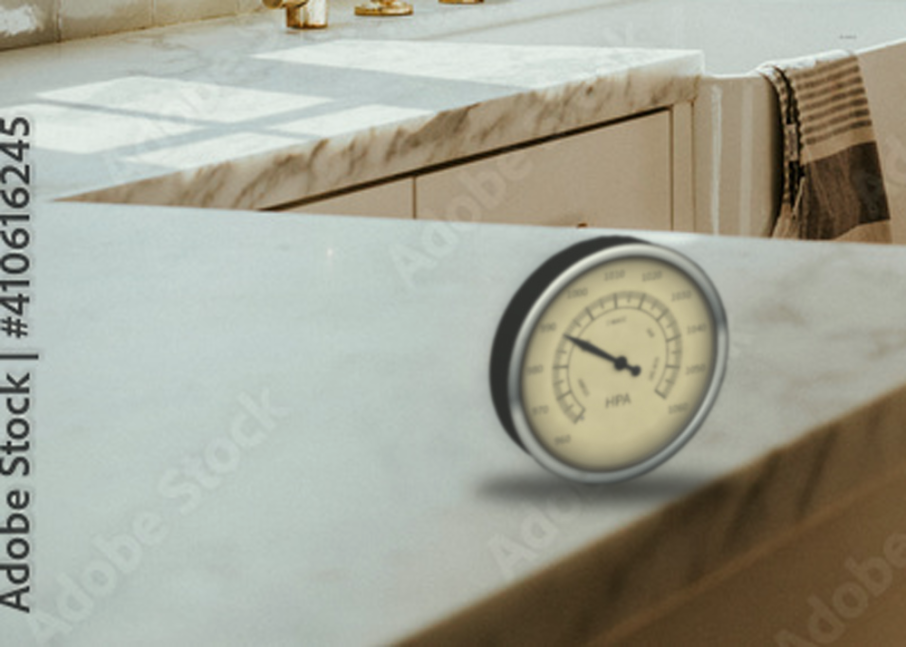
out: 990 hPa
